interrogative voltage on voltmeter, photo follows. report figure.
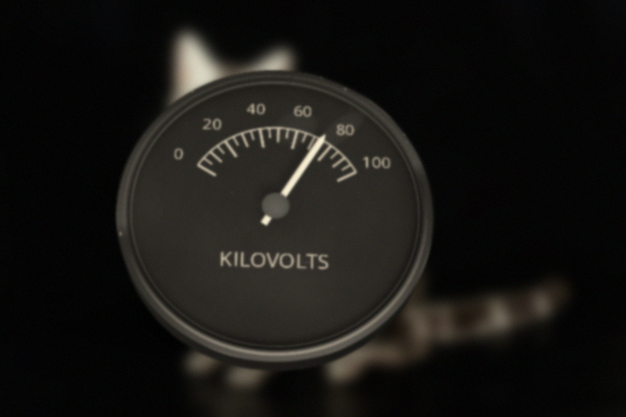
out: 75 kV
